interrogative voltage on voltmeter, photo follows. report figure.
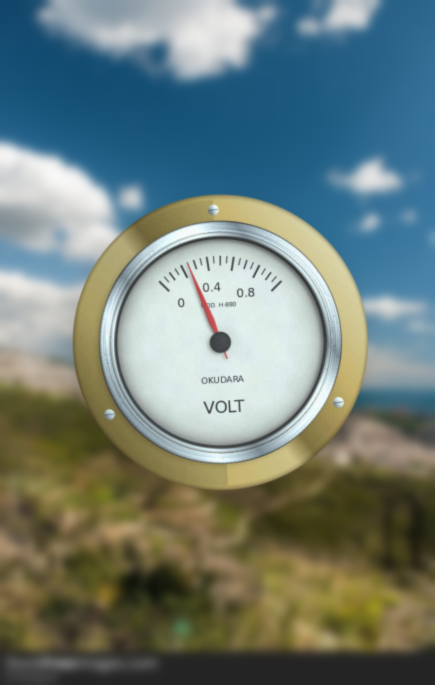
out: 0.25 V
